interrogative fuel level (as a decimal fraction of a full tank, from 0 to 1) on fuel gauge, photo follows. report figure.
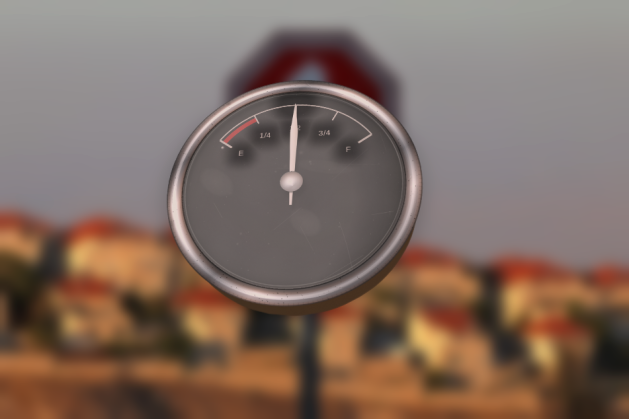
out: 0.5
